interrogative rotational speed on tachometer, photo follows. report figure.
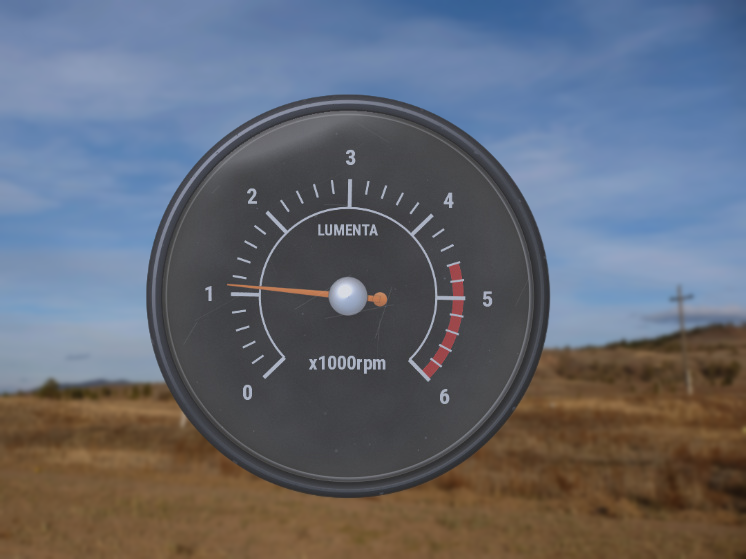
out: 1100 rpm
